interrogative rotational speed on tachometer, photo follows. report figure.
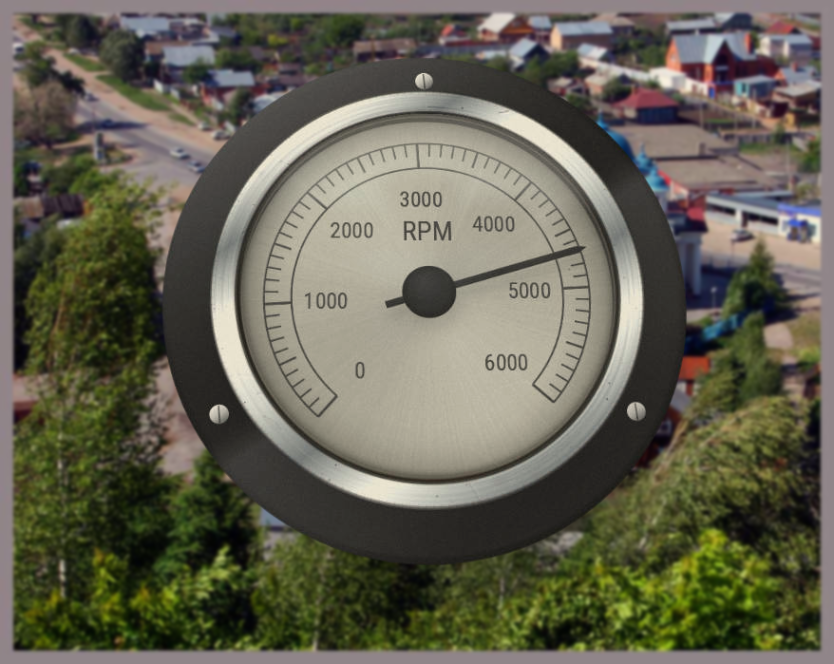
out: 4700 rpm
